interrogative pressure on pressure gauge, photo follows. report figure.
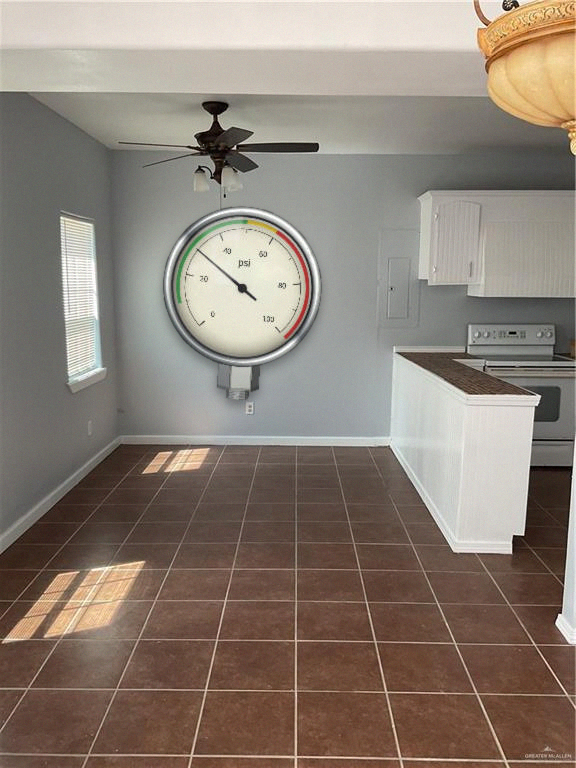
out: 30 psi
